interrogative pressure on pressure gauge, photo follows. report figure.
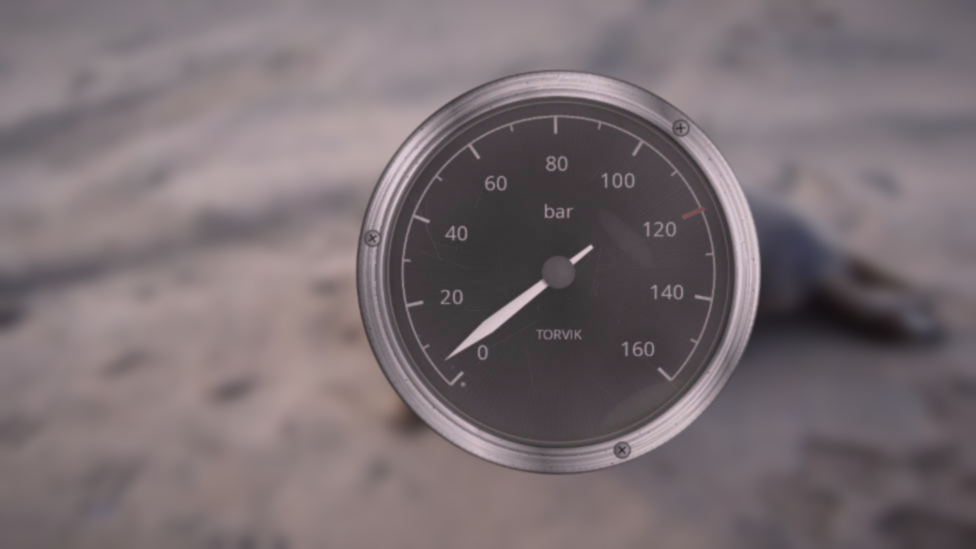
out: 5 bar
